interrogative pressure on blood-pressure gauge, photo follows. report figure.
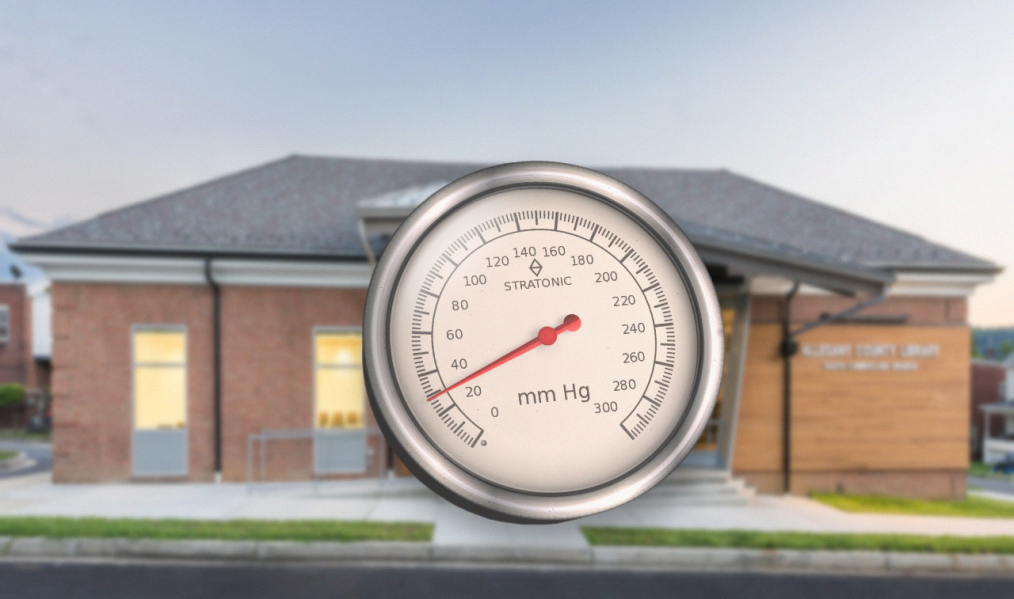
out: 28 mmHg
